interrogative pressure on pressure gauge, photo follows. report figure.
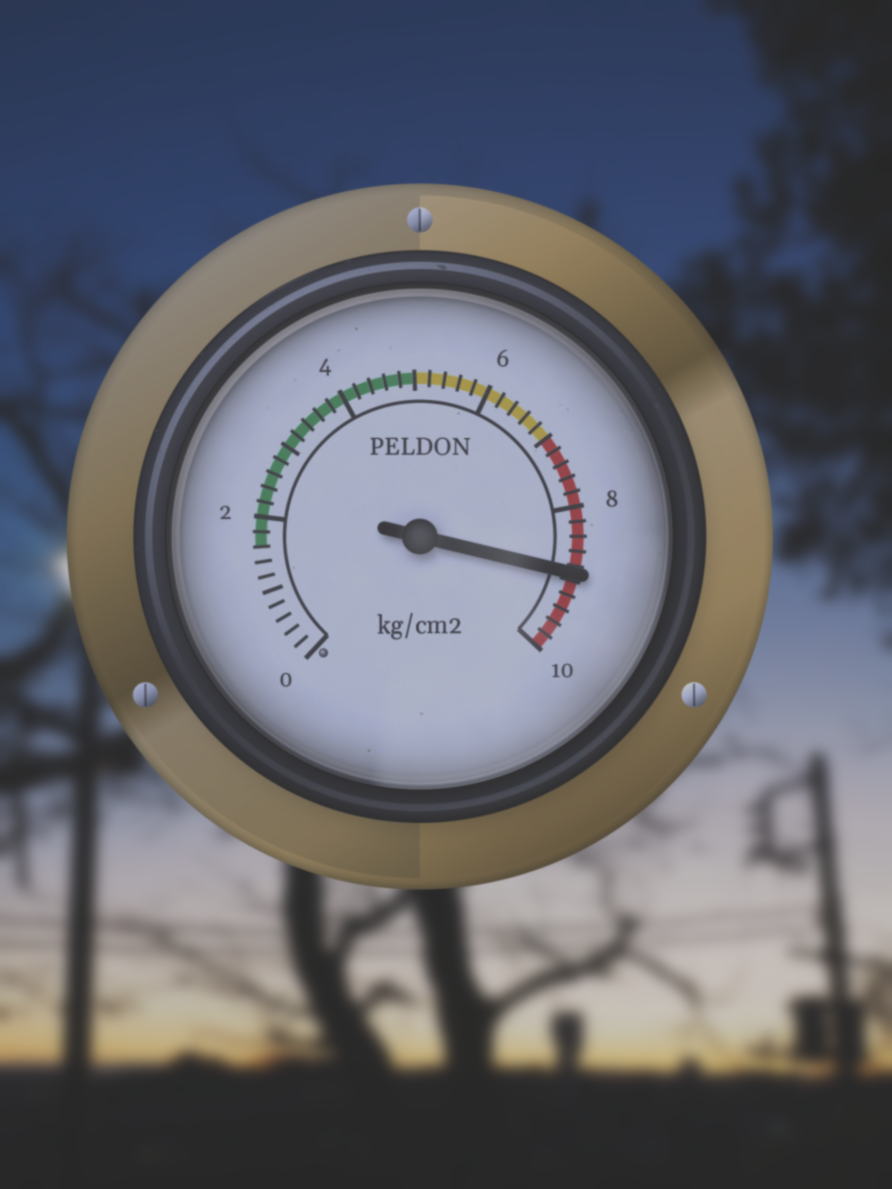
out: 8.9 kg/cm²
